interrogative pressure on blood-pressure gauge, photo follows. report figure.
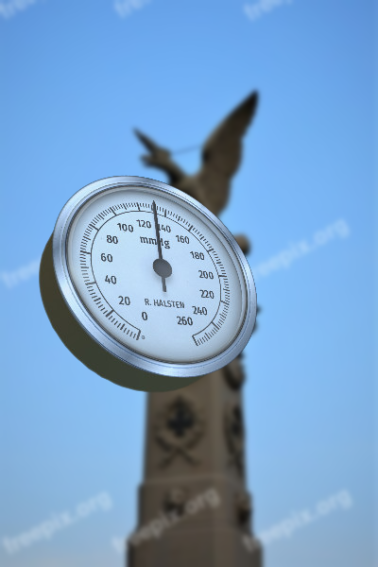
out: 130 mmHg
